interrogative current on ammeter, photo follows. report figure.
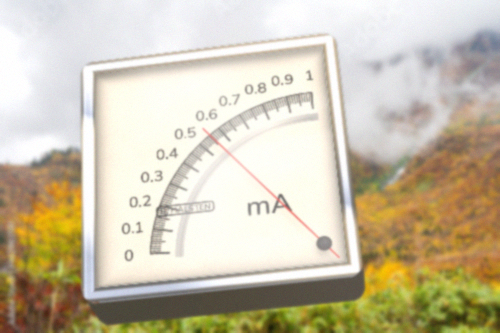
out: 0.55 mA
